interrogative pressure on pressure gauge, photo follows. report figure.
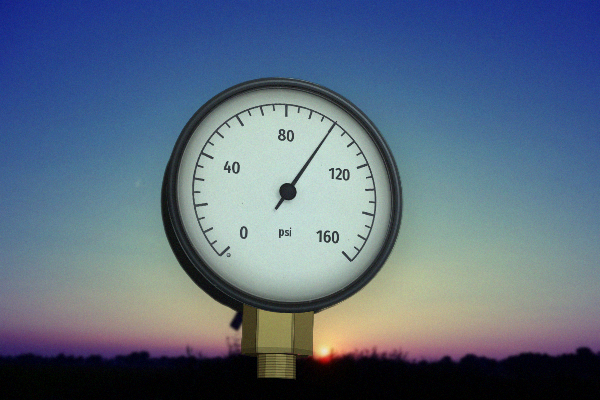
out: 100 psi
